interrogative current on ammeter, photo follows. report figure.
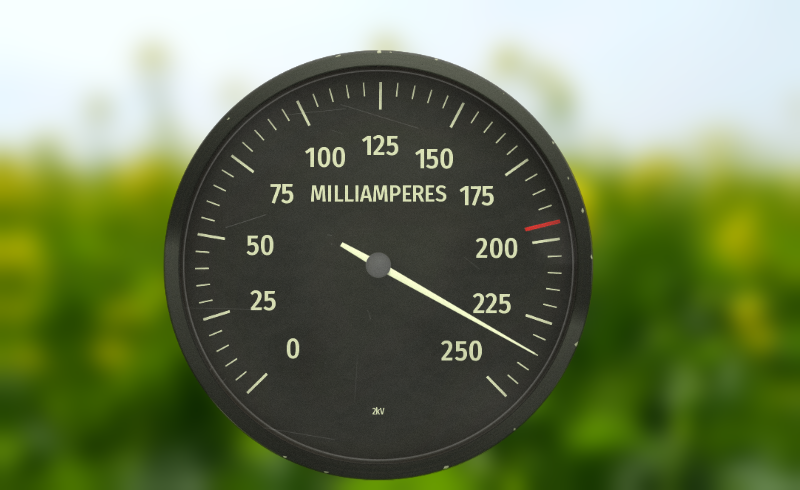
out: 235 mA
